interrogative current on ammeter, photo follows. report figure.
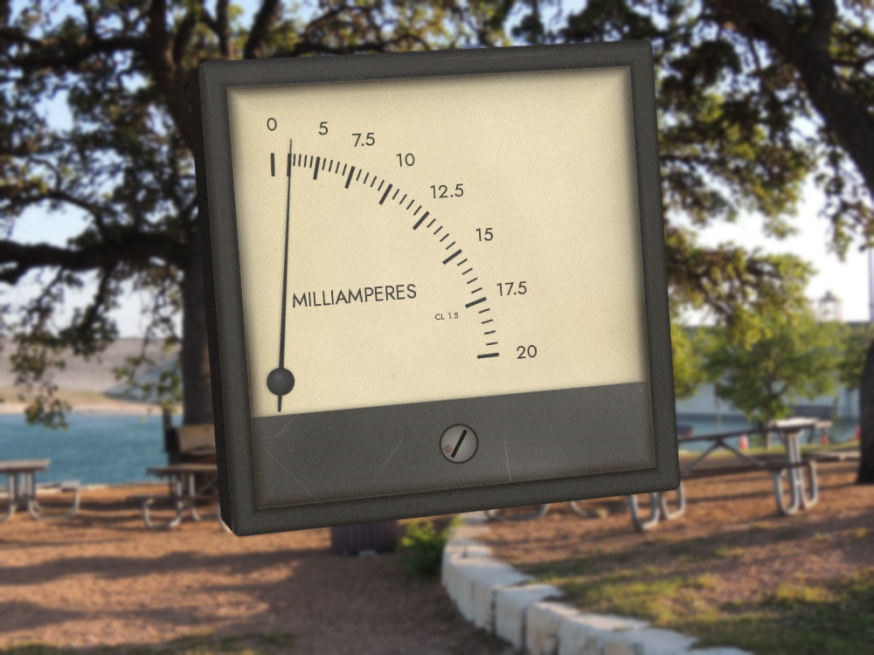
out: 2.5 mA
